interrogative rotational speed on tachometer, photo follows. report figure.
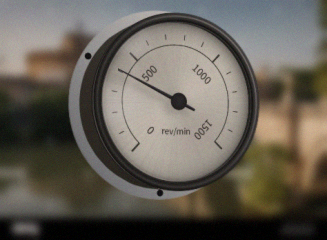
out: 400 rpm
